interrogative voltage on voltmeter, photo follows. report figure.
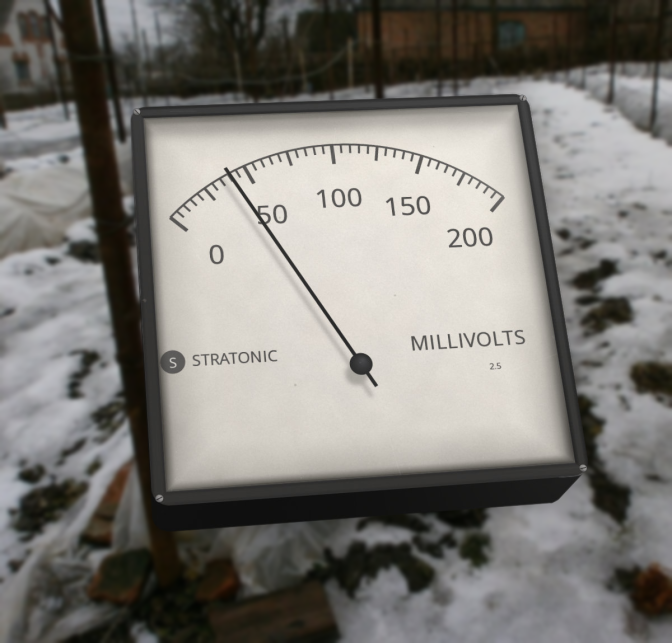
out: 40 mV
